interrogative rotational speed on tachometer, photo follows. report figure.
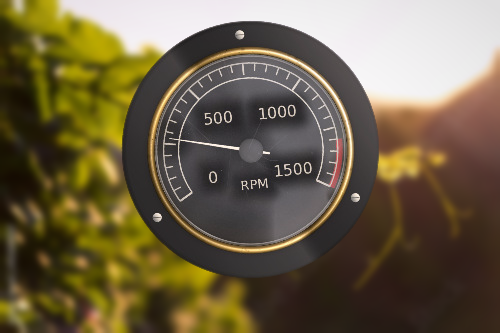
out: 275 rpm
